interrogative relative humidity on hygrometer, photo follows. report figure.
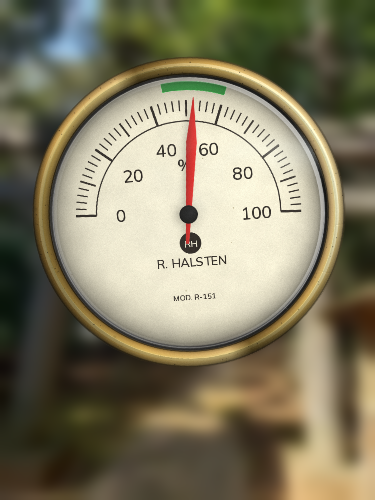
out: 52 %
